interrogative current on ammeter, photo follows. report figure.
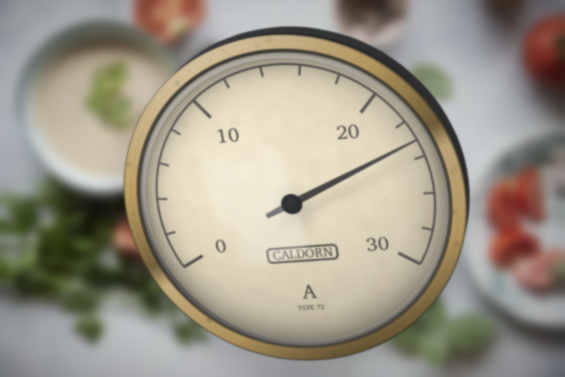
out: 23 A
